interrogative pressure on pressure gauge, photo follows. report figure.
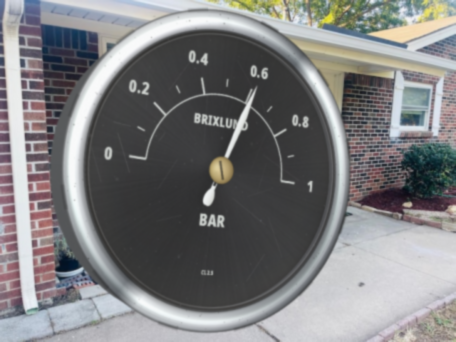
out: 0.6 bar
